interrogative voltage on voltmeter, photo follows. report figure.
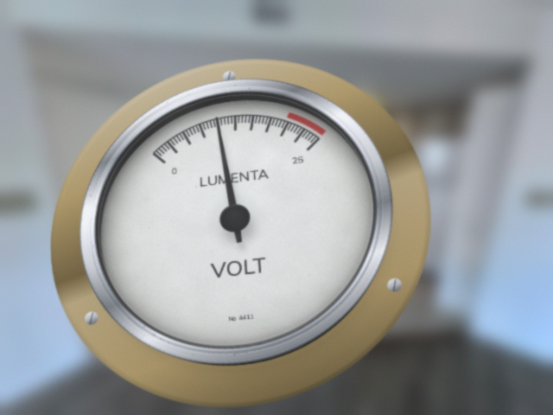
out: 10 V
